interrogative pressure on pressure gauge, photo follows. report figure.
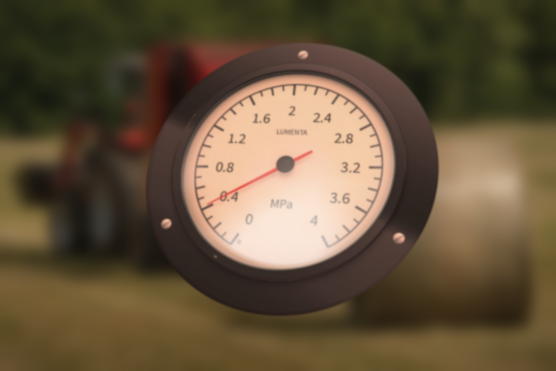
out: 0.4 MPa
